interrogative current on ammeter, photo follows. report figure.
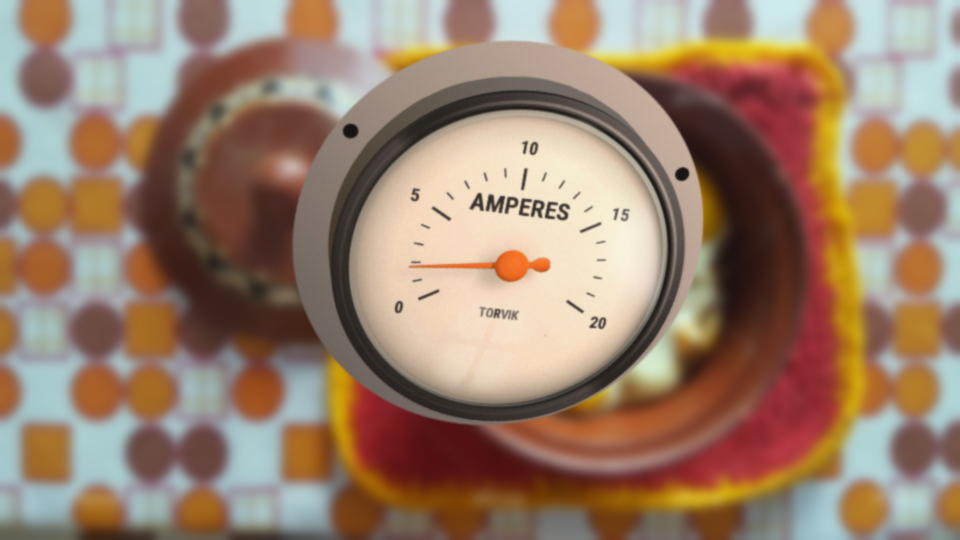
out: 2 A
